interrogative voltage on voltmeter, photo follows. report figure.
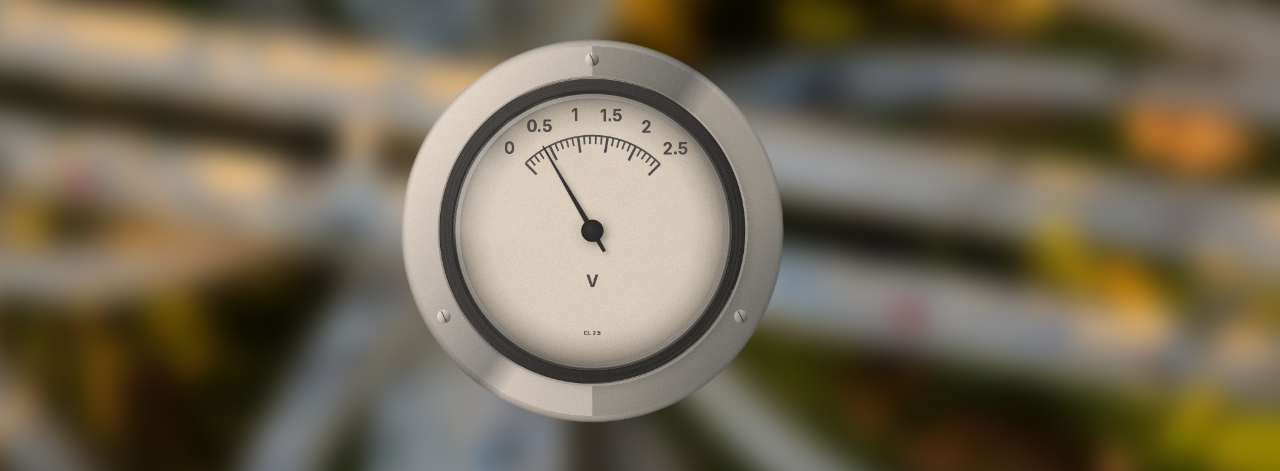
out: 0.4 V
